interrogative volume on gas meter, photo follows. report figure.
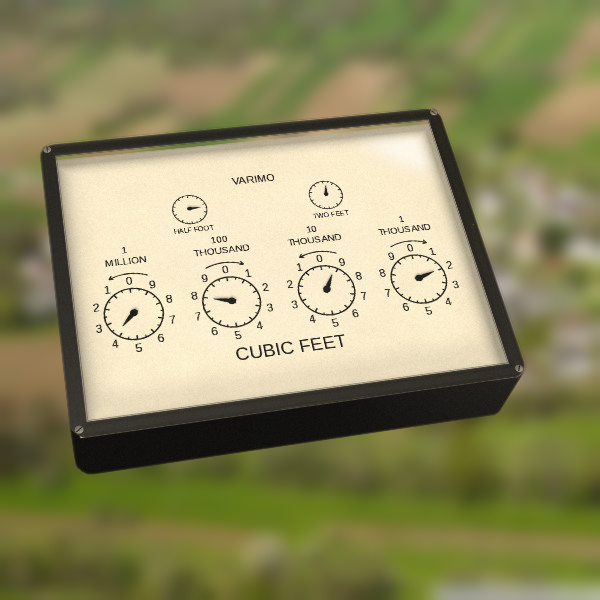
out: 379200 ft³
